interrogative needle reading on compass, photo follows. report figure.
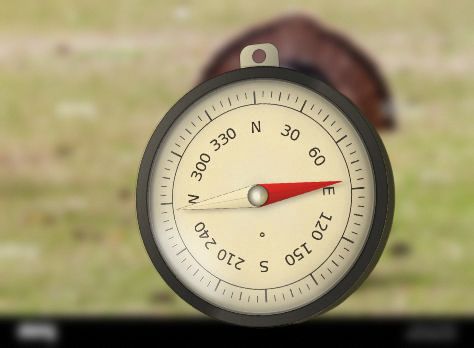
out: 85 °
